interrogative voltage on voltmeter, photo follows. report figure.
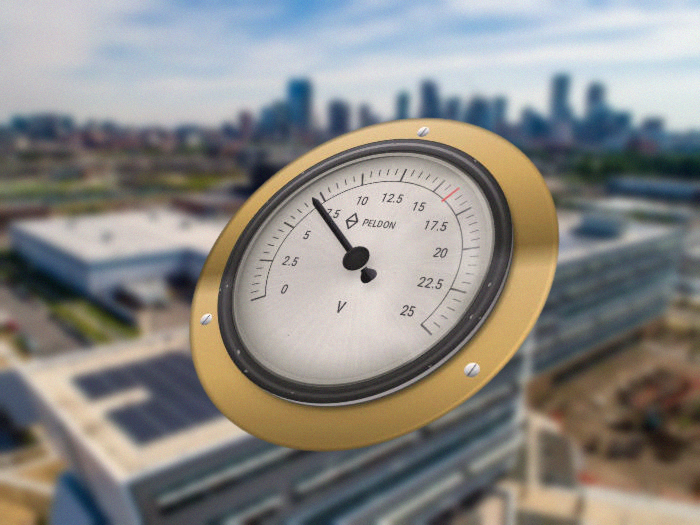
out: 7 V
